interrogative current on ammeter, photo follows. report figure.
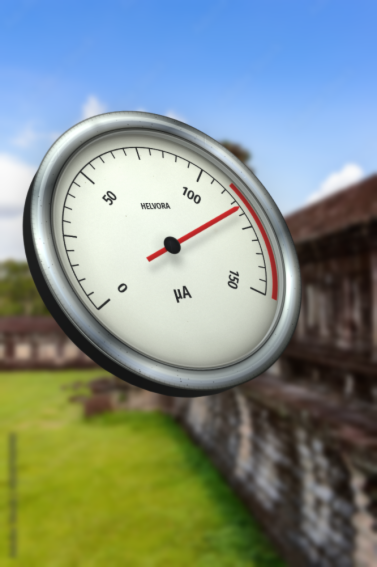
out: 117.5 µA
